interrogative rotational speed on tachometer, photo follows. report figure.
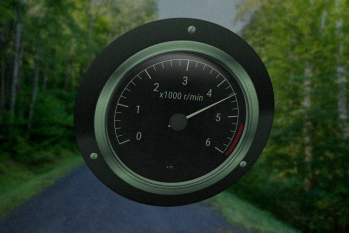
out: 4400 rpm
